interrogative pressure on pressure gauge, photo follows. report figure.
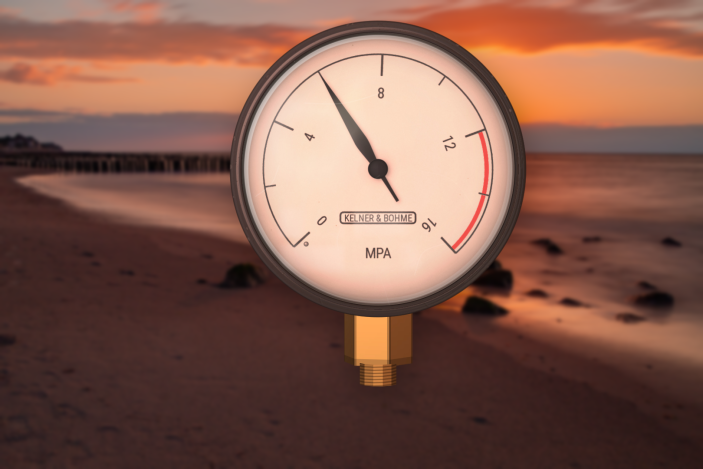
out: 6 MPa
